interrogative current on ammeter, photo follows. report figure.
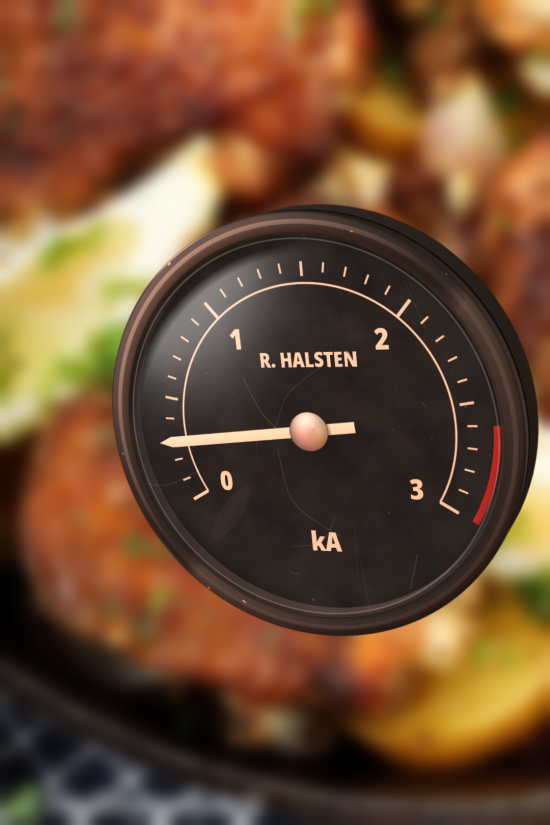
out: 0.3 kA
